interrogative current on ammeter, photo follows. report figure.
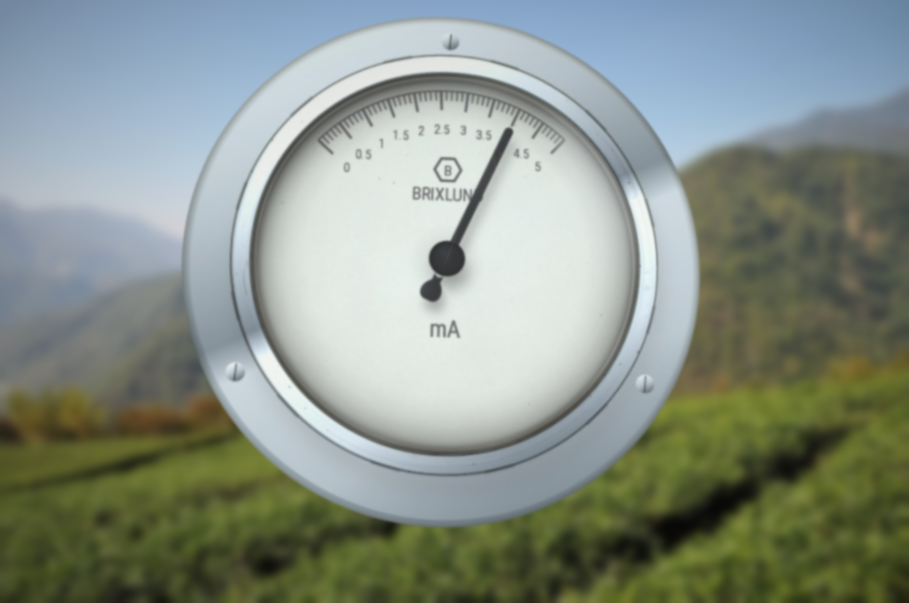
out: 4 mA
